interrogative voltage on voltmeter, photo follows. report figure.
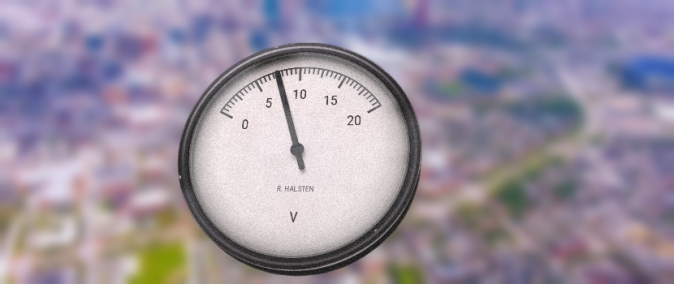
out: 7.5 V
